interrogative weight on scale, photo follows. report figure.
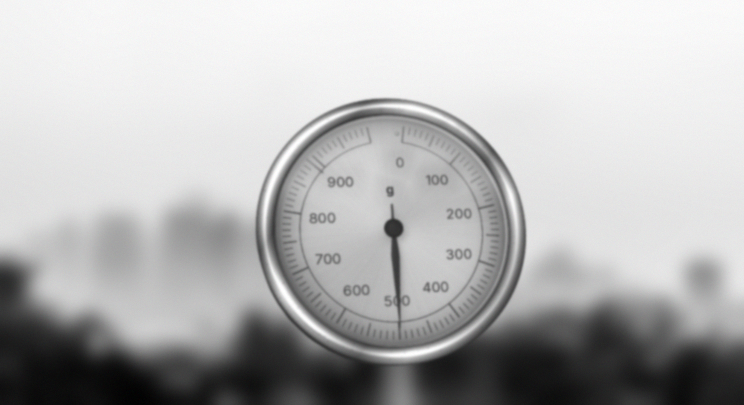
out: 500 g
